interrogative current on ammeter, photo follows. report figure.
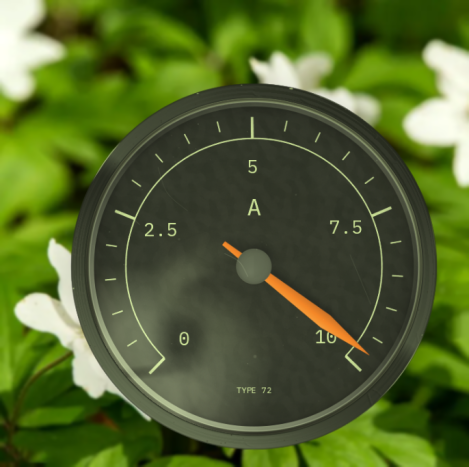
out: 9.75 A
